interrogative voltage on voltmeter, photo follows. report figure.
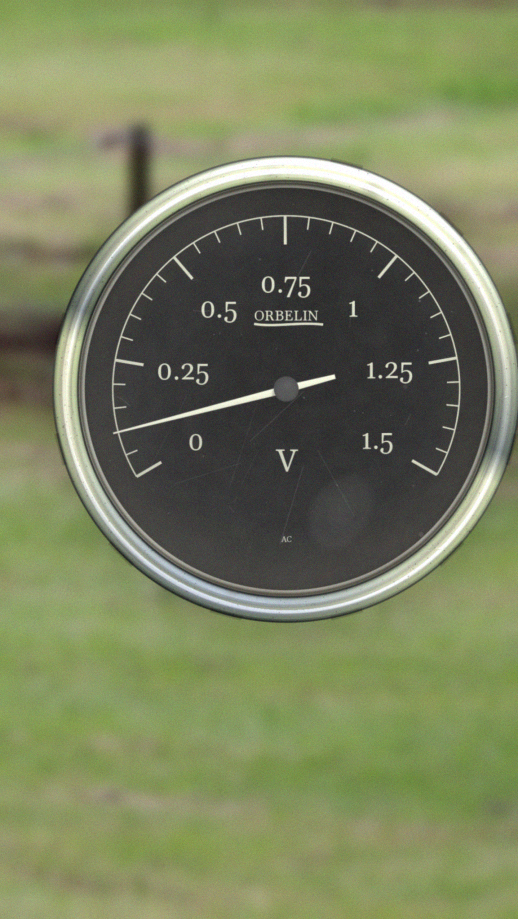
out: 0.1 V
